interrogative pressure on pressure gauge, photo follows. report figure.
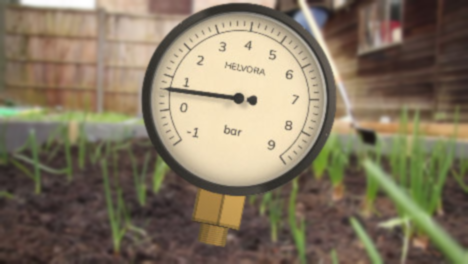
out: 0.6 bar
